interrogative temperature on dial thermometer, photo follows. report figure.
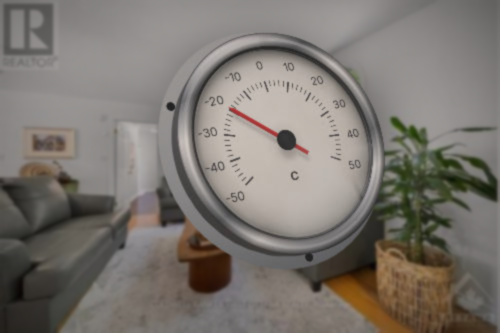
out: -20 °C
